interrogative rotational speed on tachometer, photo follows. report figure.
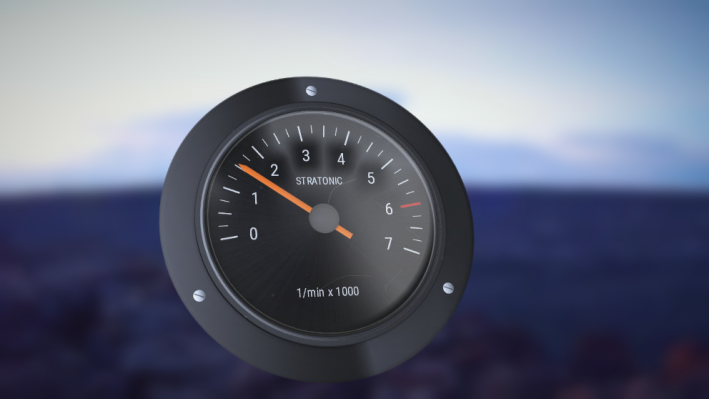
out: 1500 rpm
